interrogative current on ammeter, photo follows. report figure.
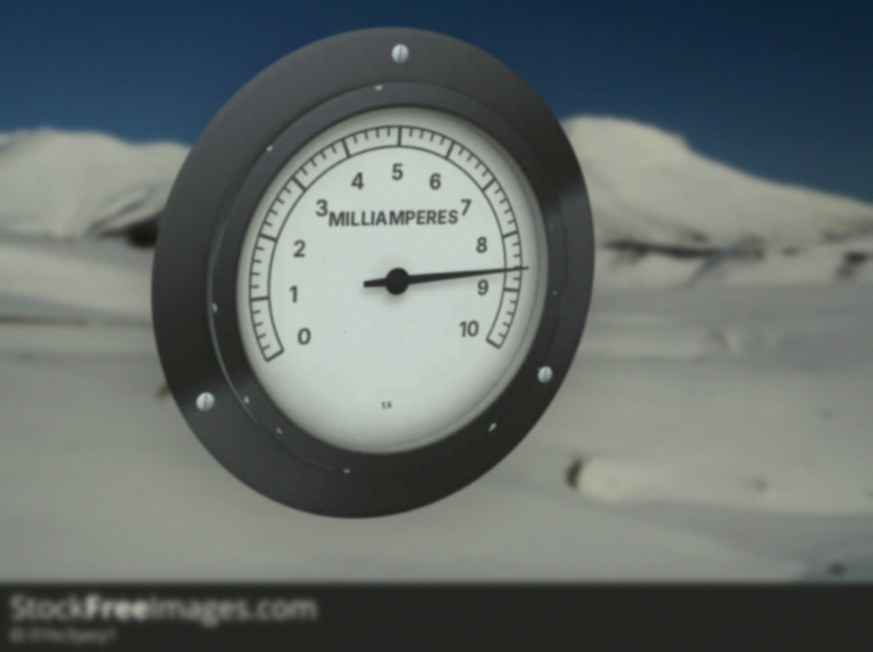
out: 8.6 mA
